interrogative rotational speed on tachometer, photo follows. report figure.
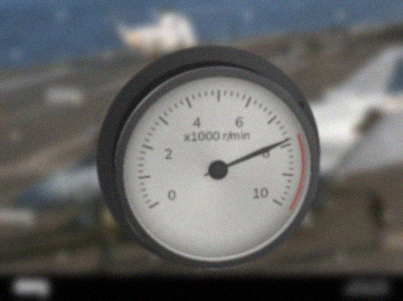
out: 7800 rpm
